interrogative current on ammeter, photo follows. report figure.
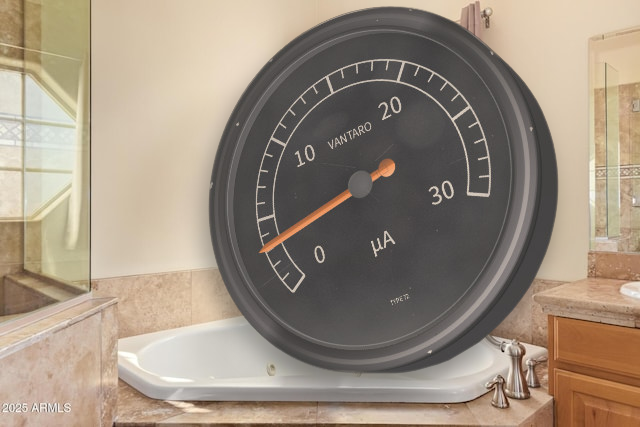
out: 3 µA
